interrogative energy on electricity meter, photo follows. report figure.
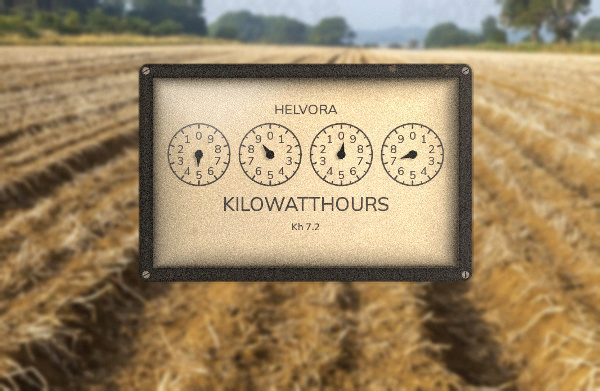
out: 4897 kWh
